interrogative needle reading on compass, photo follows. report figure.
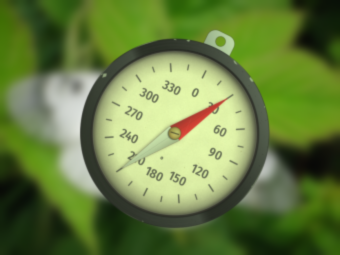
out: 30 °
